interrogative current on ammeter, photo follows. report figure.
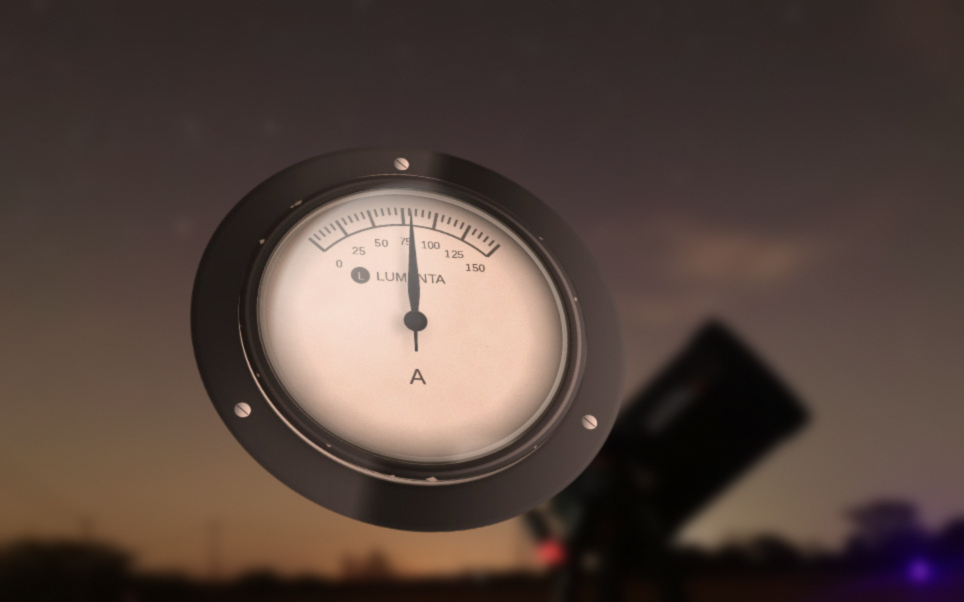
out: 80 A
